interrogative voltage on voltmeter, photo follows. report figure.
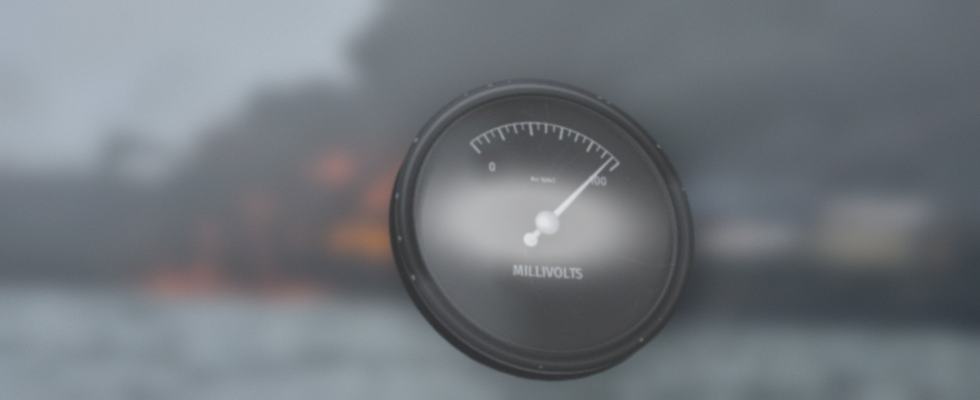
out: 95 mV
